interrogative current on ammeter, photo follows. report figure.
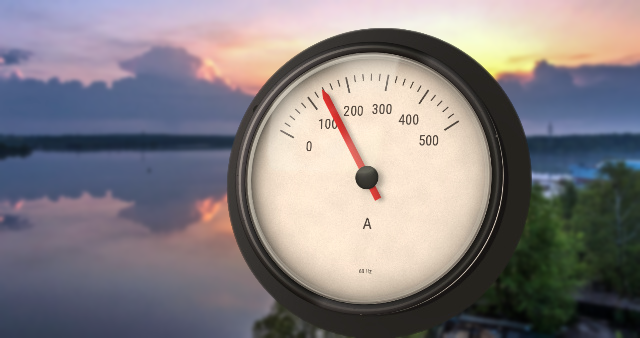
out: 140 A
